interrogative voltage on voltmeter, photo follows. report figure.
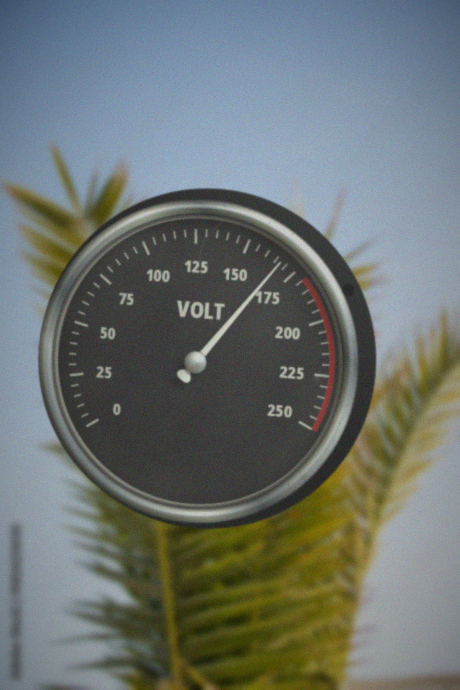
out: 167.5 V
